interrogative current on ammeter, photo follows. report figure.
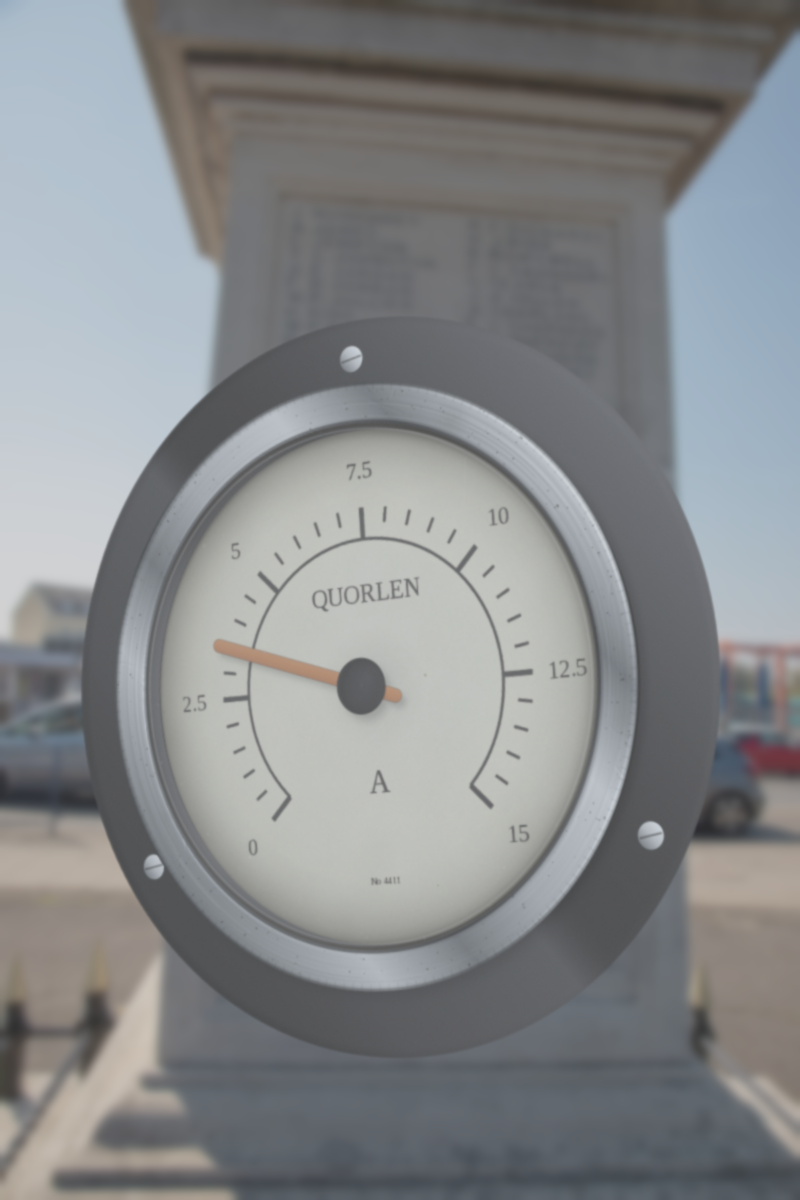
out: 3.5 A
